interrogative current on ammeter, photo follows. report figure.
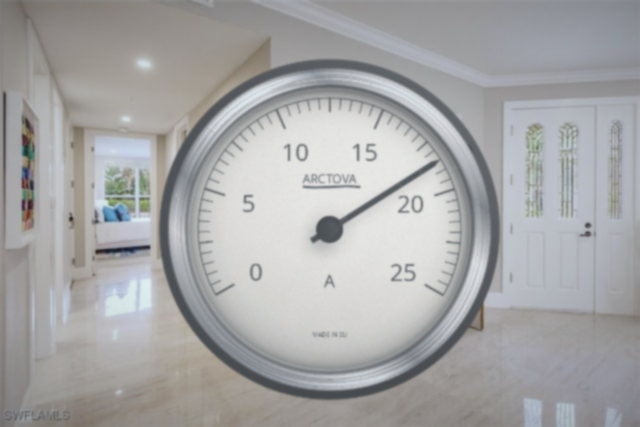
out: 18.5 A
